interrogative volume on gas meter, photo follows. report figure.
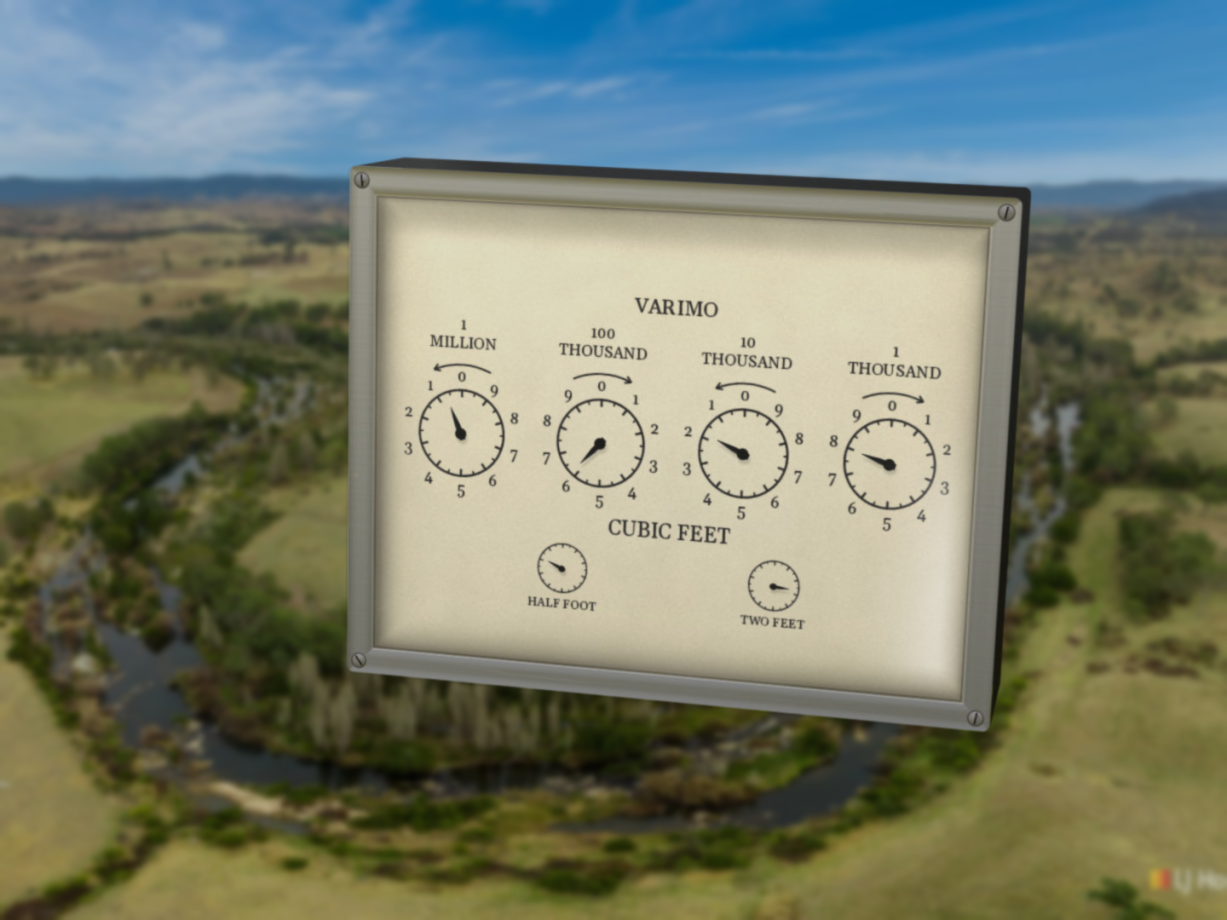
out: 61800 ft³
